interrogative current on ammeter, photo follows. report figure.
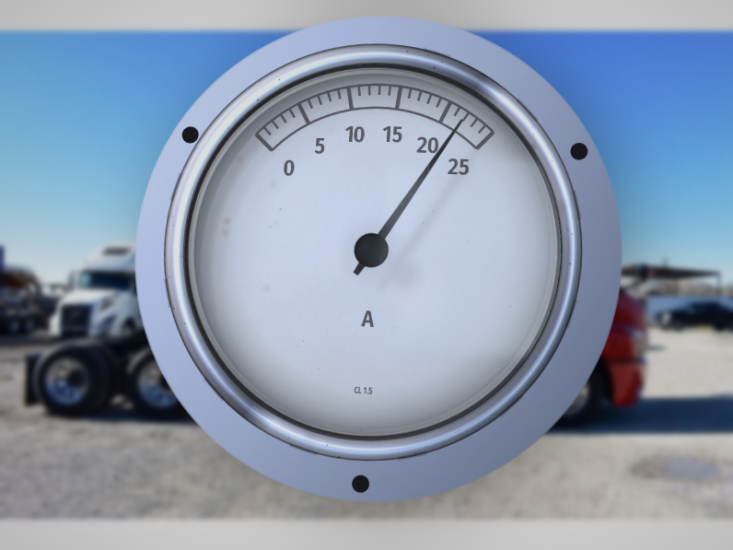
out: 22 A
